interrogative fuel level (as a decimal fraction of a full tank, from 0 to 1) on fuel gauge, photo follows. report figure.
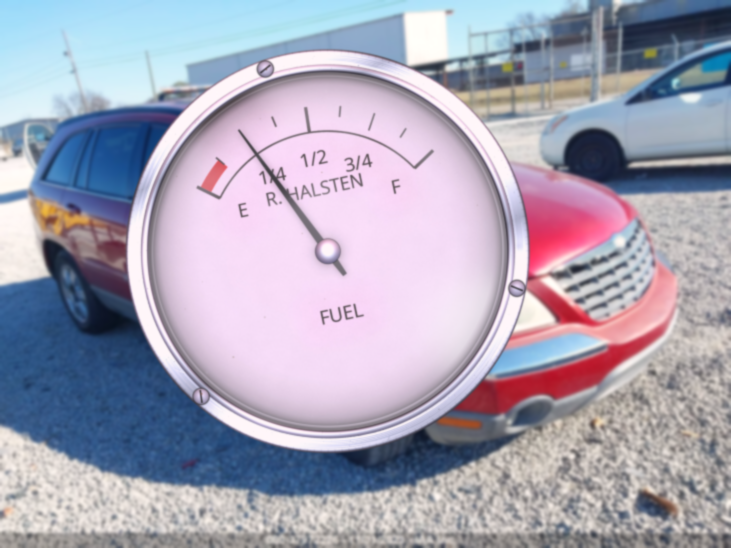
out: 0.25
